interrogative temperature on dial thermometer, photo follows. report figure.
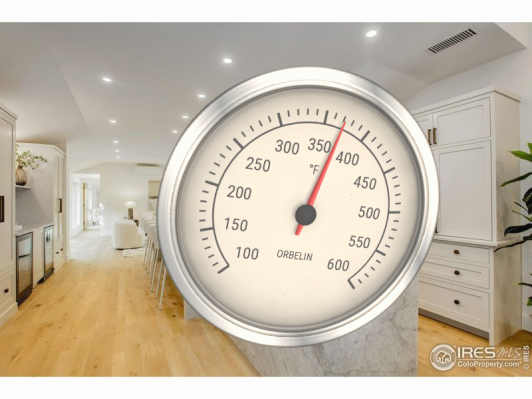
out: 370 °F
